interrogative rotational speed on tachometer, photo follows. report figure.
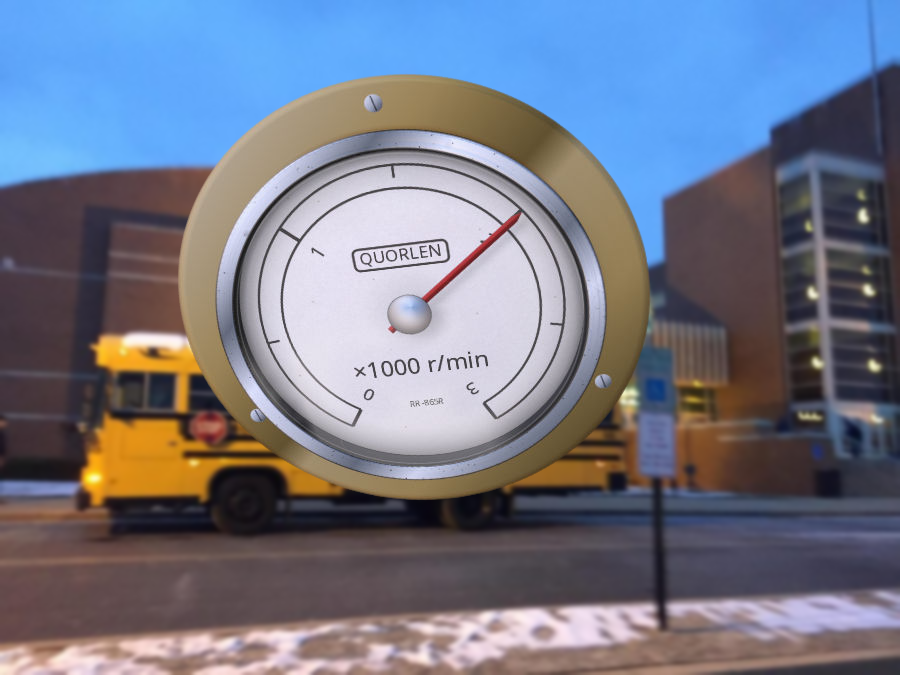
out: 2000 rpm
